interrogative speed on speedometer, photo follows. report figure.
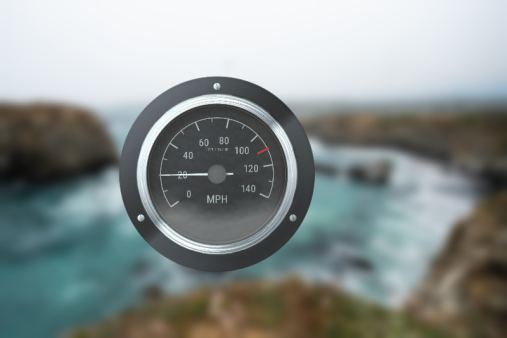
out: 20 mph
